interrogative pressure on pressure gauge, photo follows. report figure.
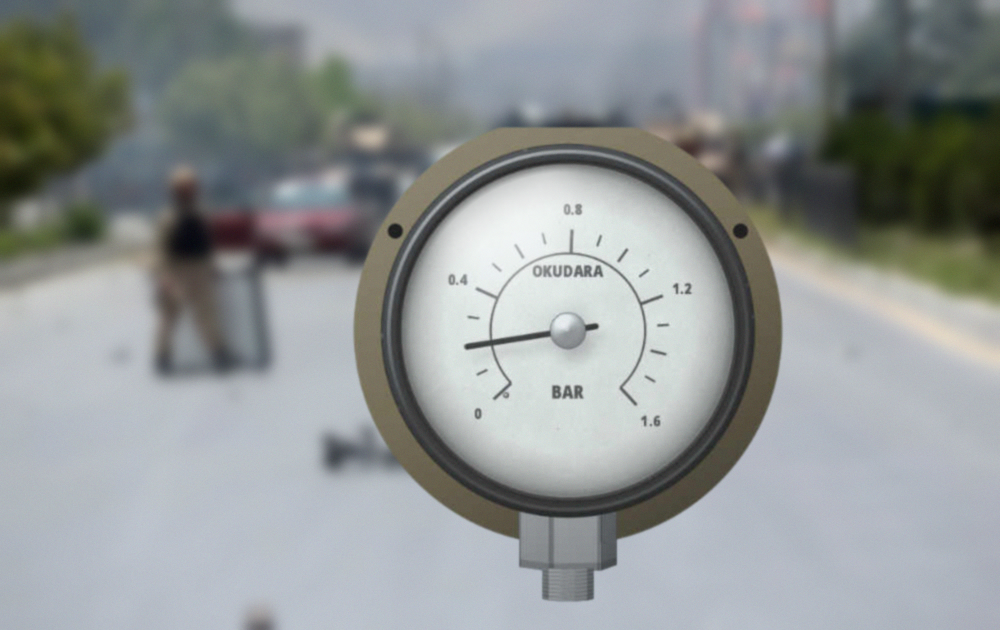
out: 0.2 bar
